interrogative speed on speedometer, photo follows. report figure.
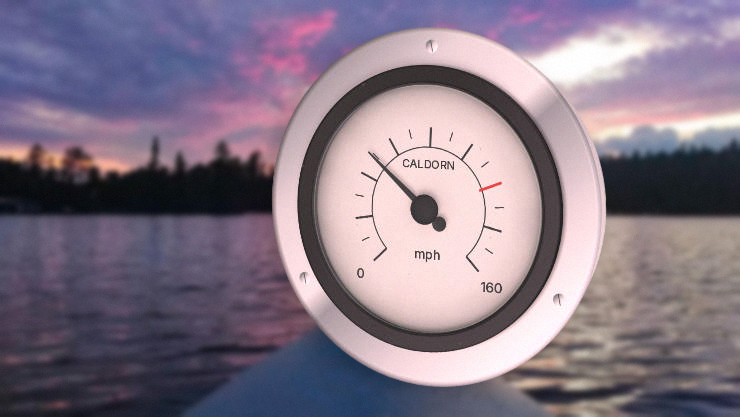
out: 50 mph
